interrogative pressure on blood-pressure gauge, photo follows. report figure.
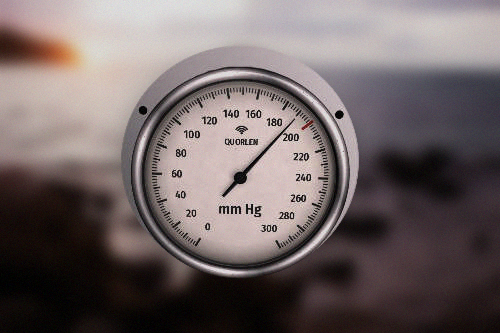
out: 190 mmHg
